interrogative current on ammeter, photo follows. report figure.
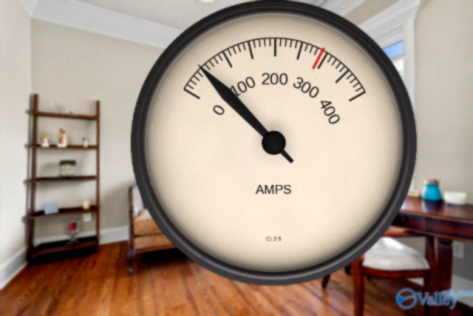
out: 50 A
